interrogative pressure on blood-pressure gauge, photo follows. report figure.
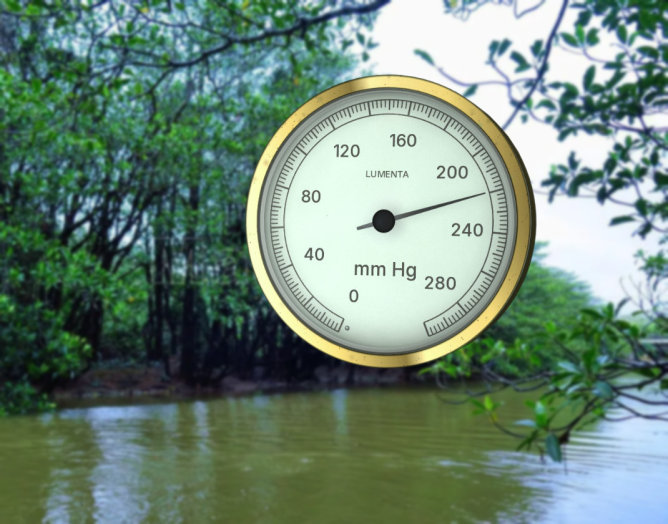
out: 220 mmHg
